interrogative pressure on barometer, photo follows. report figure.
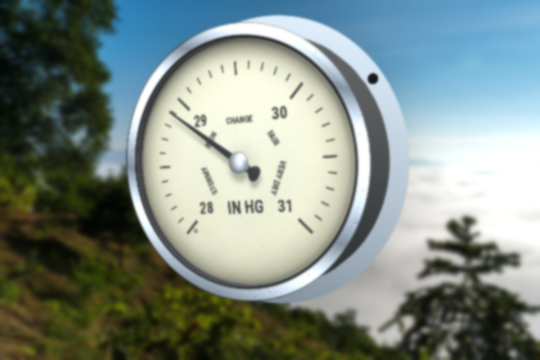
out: 28.9 inHg
